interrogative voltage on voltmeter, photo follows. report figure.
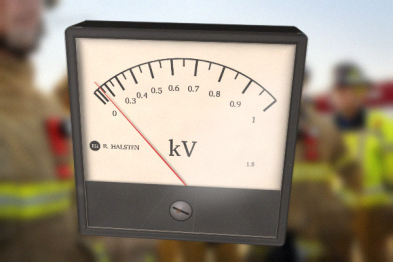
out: 0.15 kV
